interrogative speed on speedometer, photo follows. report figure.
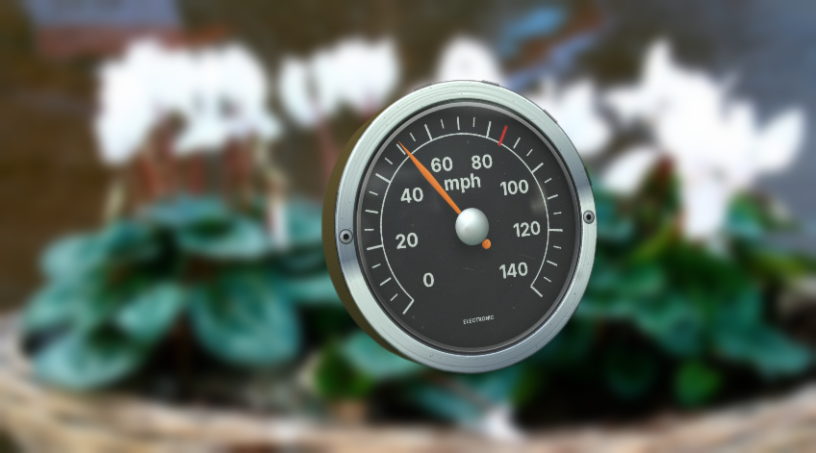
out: 50 mph
